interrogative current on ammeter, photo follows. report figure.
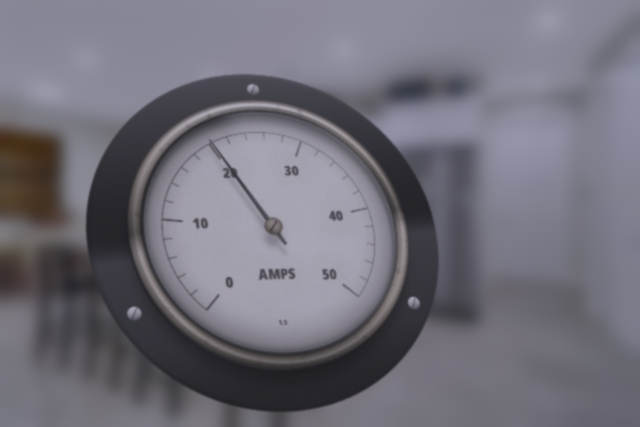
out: 20 A
